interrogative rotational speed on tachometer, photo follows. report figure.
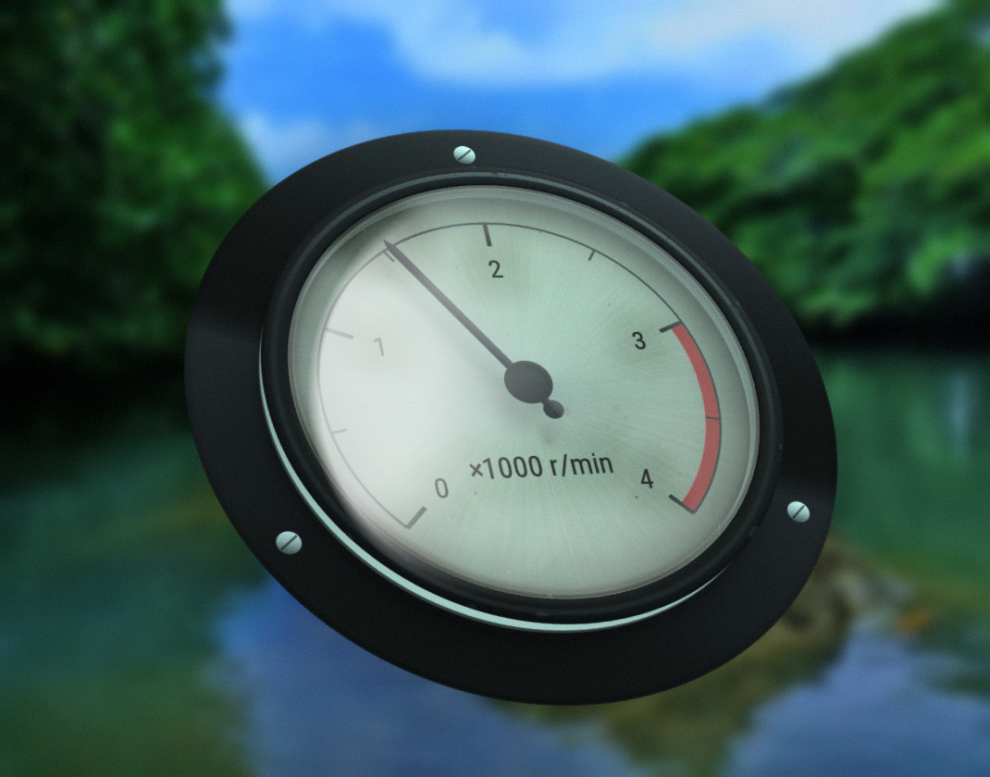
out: 1500 rpm
